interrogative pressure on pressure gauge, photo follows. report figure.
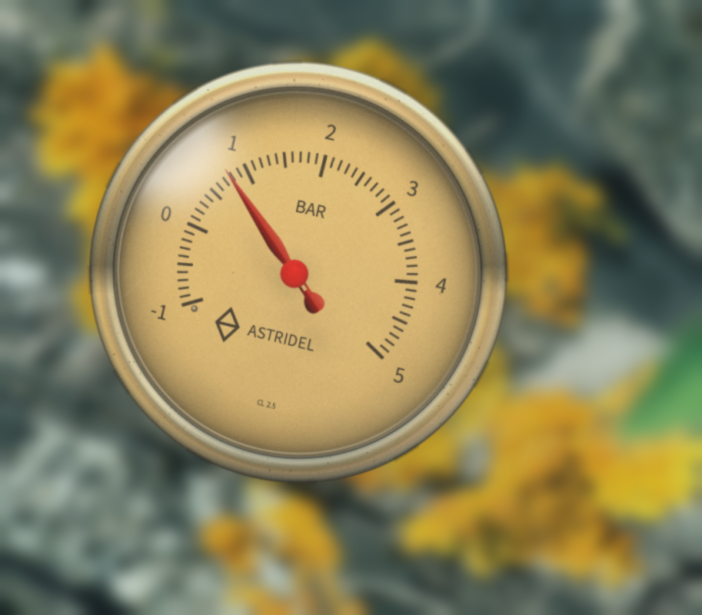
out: 0.8 bar
